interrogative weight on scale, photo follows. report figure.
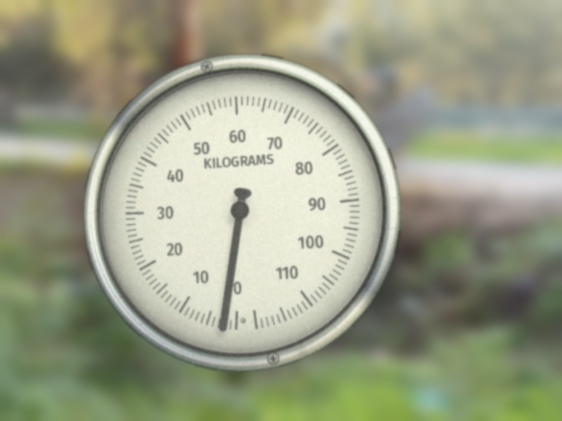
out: 2 kg
